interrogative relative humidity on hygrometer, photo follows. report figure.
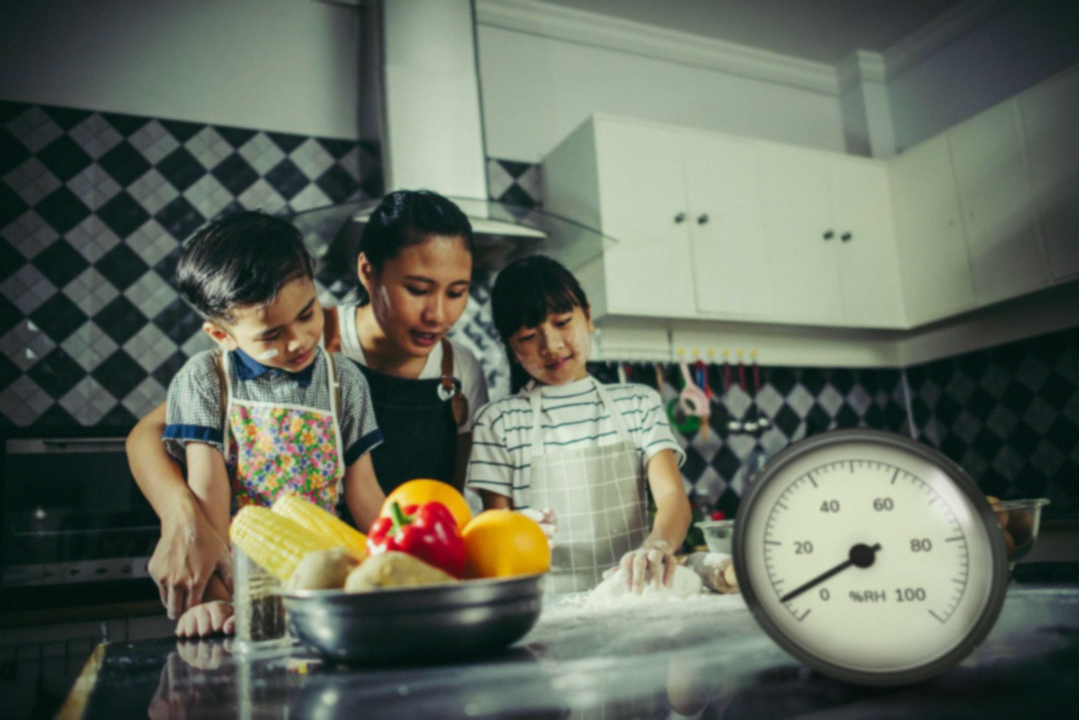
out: 6 %
